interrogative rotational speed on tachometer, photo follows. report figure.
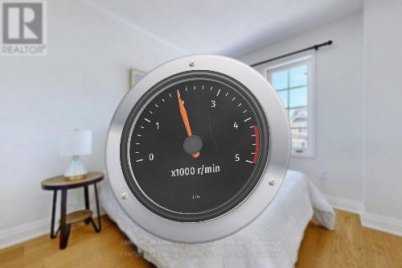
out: 2000 rpm
